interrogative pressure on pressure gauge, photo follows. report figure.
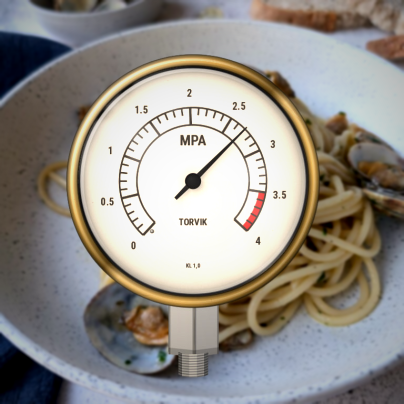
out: 2.7 MPa
